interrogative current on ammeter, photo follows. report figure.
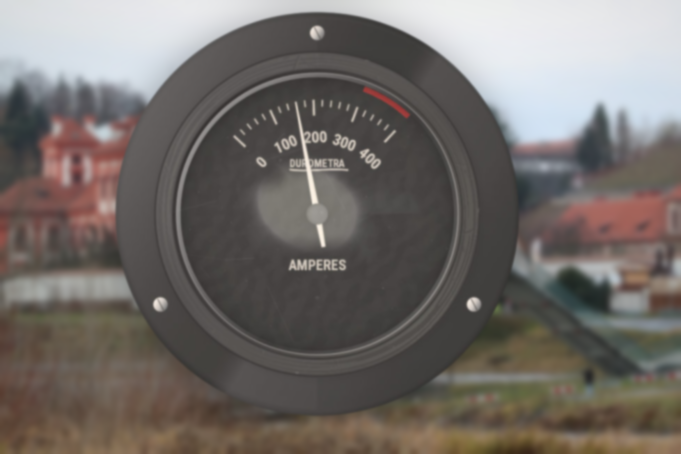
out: 160 A
